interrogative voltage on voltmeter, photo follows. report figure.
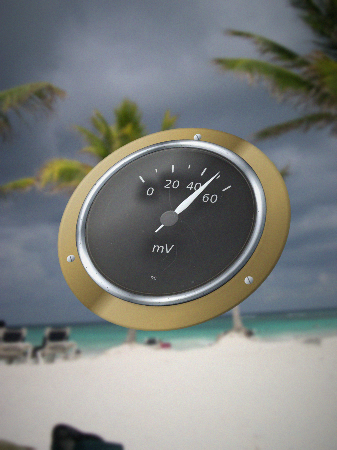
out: 50 mV
